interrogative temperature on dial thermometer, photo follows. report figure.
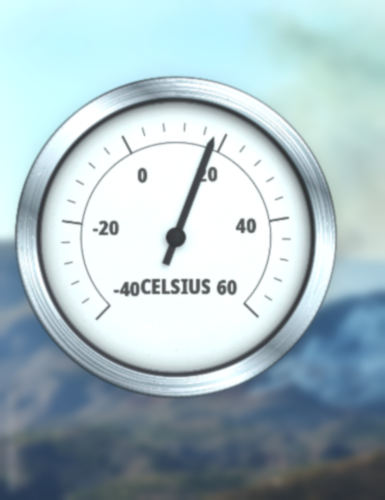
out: 18 °C
